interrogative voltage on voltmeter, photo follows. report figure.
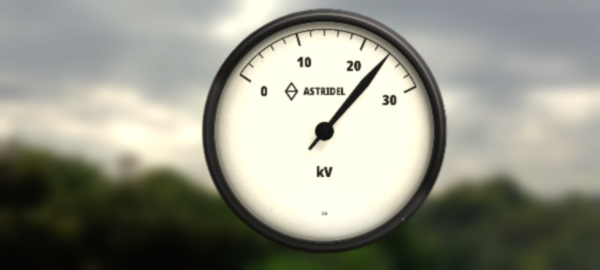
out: 24 kV
